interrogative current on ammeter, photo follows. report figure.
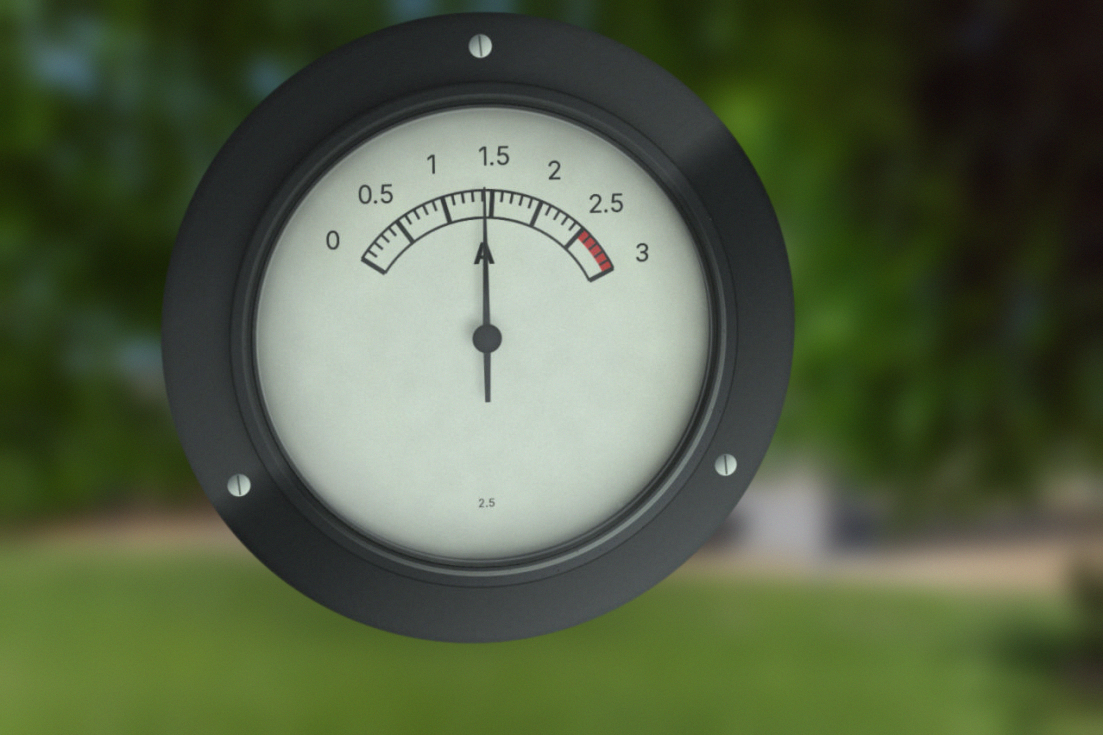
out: 1.4 A
